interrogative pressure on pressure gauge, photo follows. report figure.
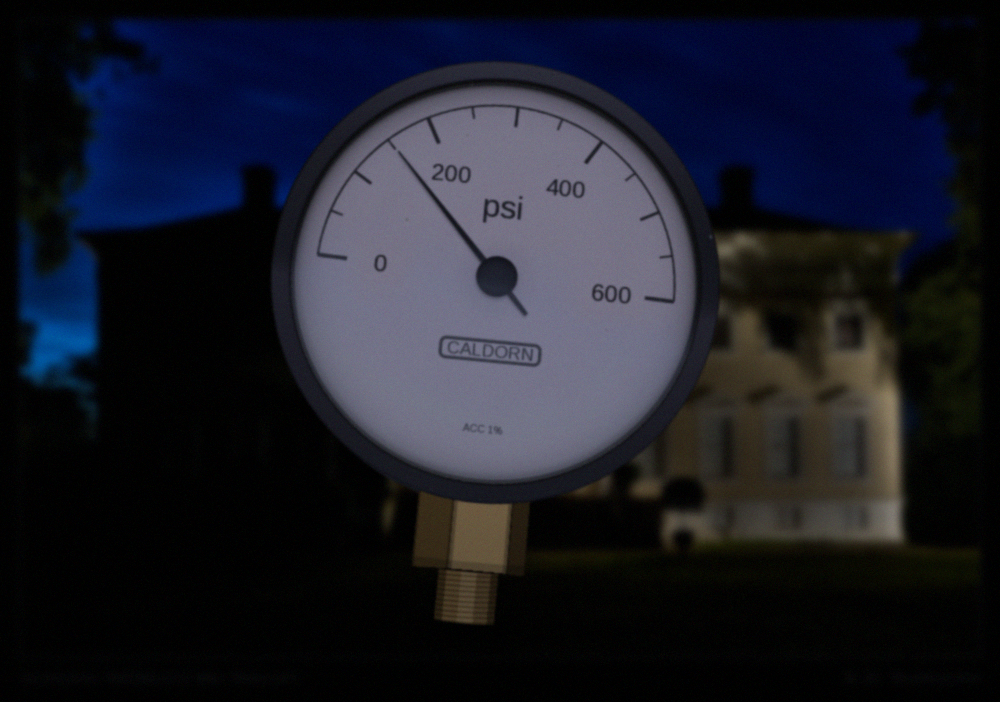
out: 150 psi
